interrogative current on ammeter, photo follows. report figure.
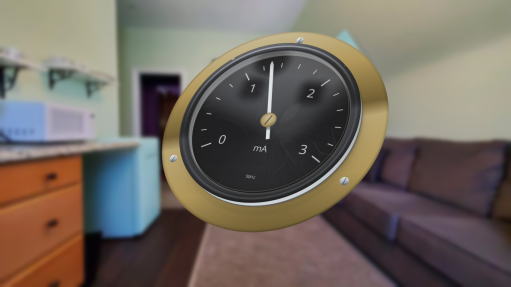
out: 1.3 mA
